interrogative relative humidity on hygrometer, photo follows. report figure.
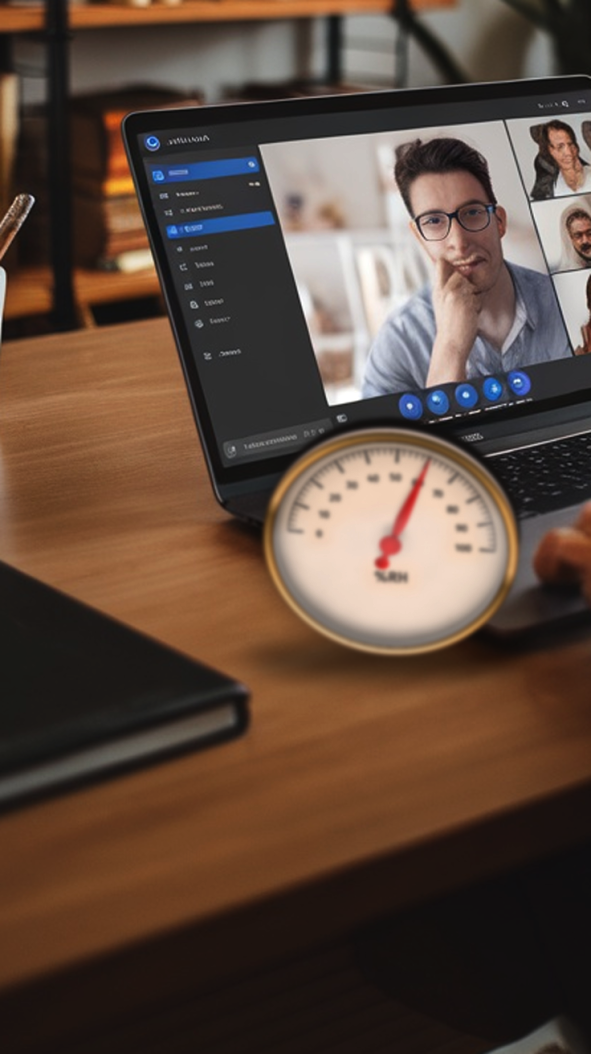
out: 60 %
